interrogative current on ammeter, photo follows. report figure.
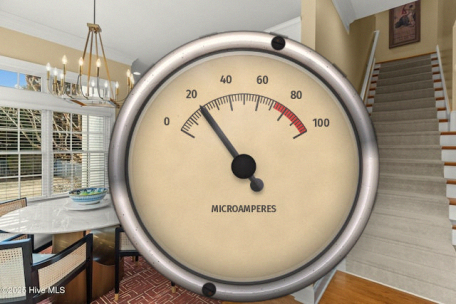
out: 20 µA
